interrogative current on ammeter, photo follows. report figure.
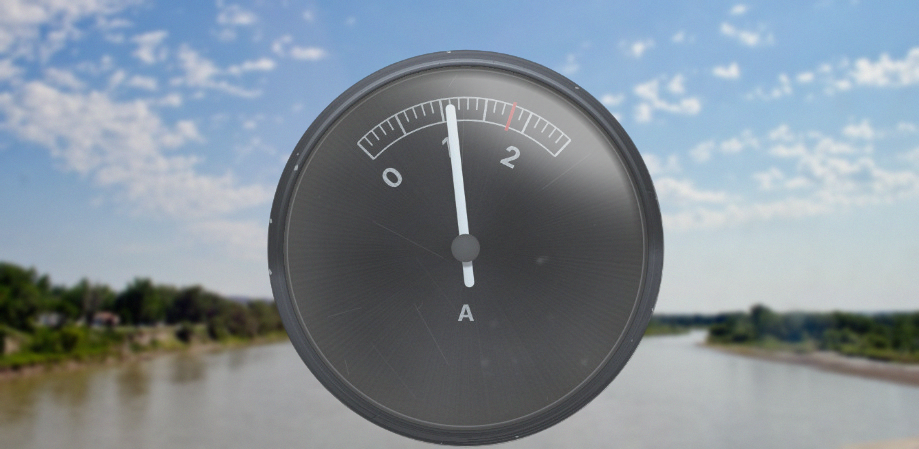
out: 1.1 A
